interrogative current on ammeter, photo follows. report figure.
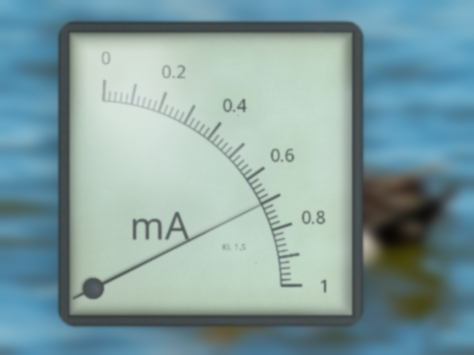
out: 0.7 mA
